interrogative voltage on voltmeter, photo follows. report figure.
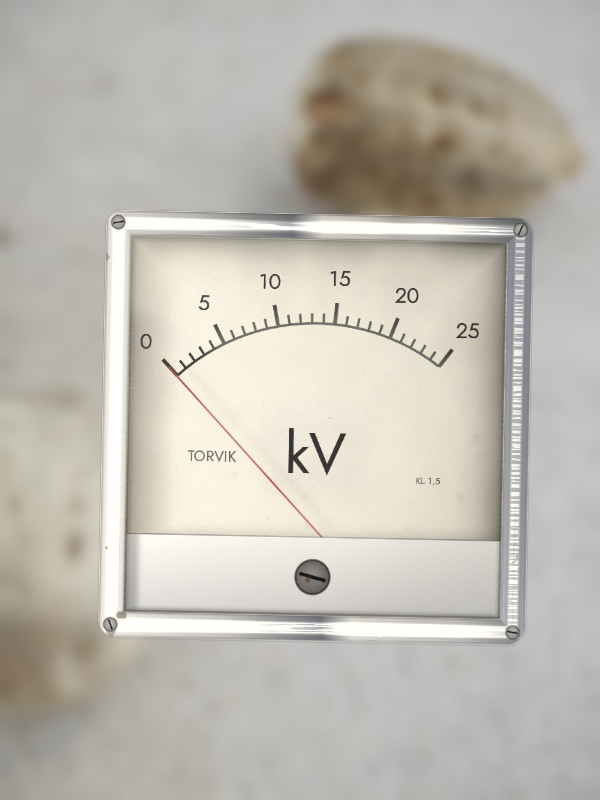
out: 0 kV
